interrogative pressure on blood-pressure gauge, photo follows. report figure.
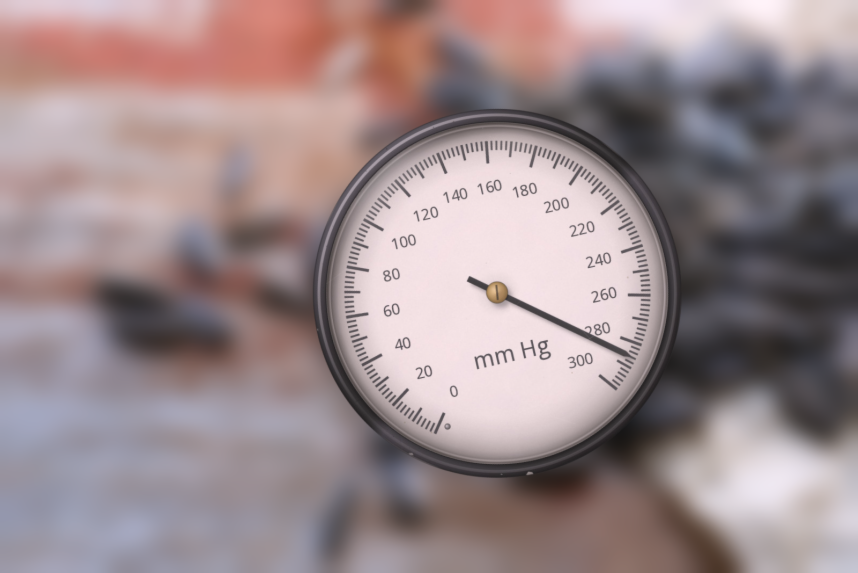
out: 286 mmHg
